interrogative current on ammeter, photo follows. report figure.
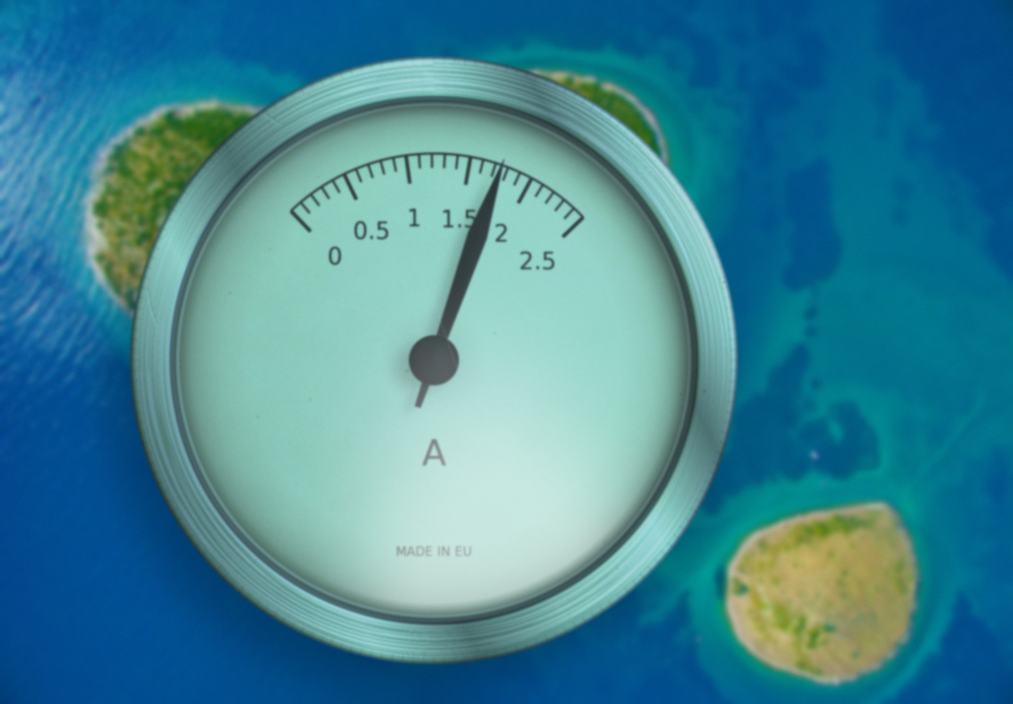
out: 1.75 A
